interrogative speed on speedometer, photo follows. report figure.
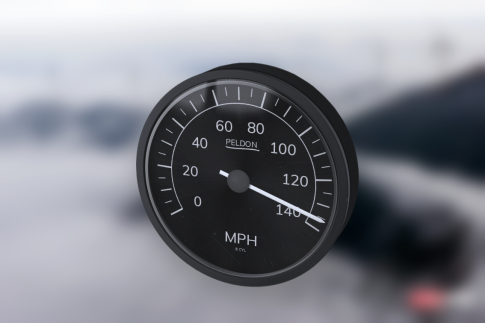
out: 135 mph
